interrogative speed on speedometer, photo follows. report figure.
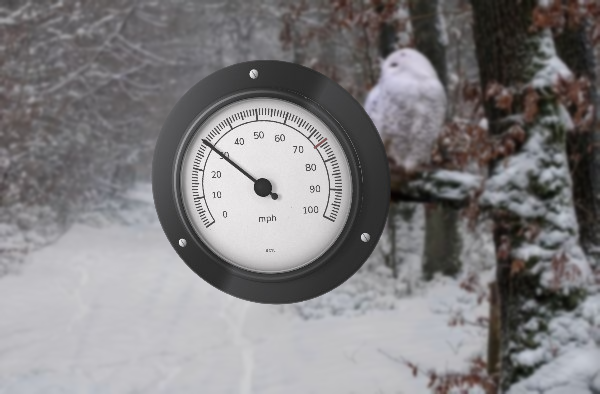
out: 30 mph
